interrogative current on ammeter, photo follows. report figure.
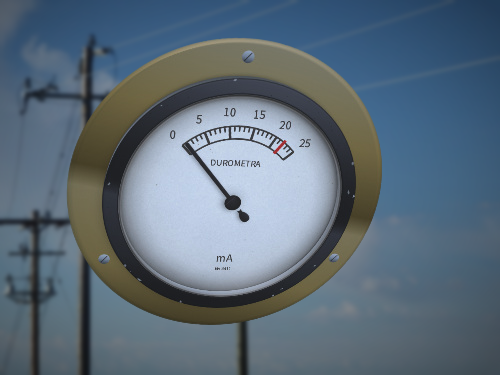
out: 1 mA
